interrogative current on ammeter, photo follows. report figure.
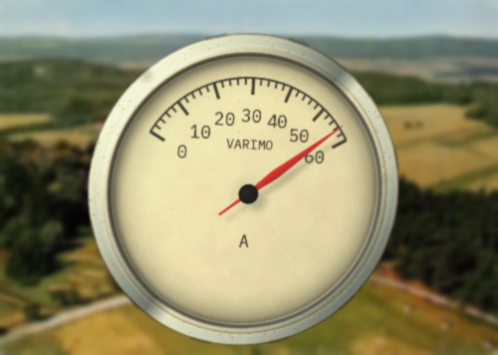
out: 56 A
